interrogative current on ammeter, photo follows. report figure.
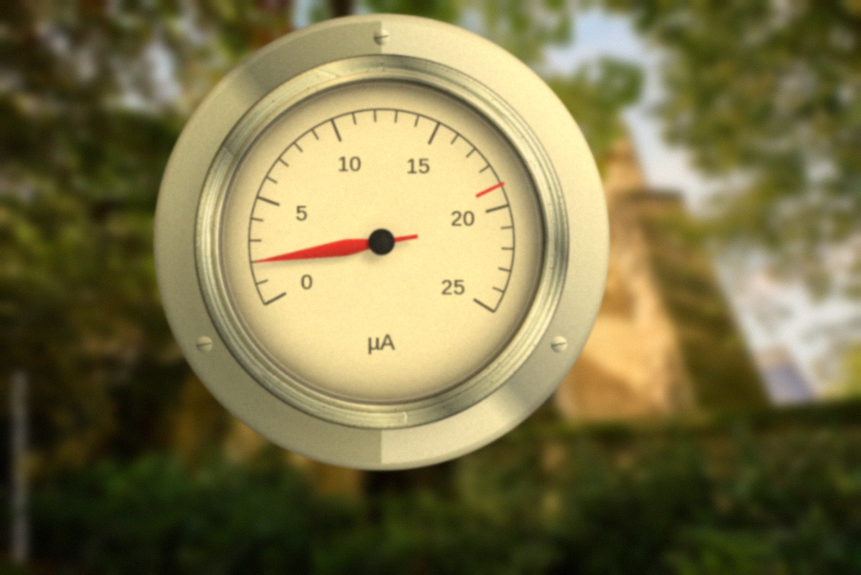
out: 2 µA
